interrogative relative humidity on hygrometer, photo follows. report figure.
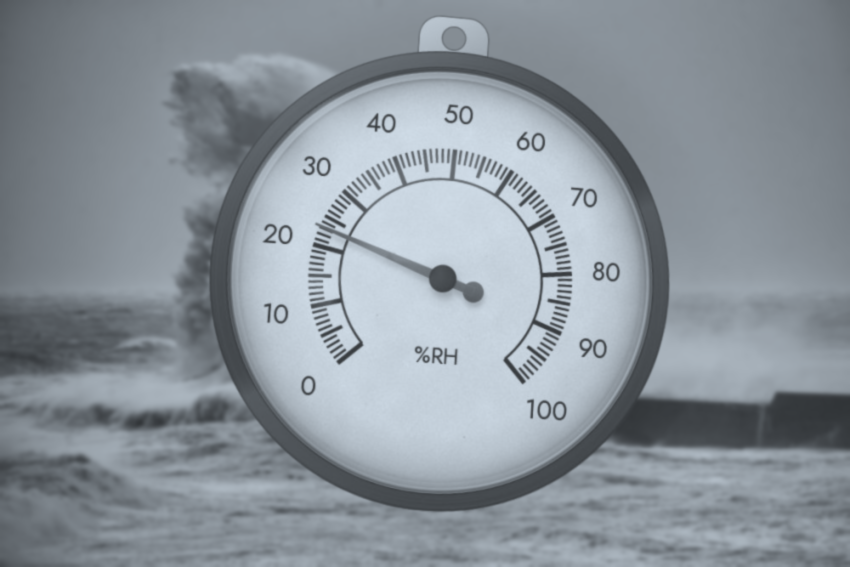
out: 23 %
